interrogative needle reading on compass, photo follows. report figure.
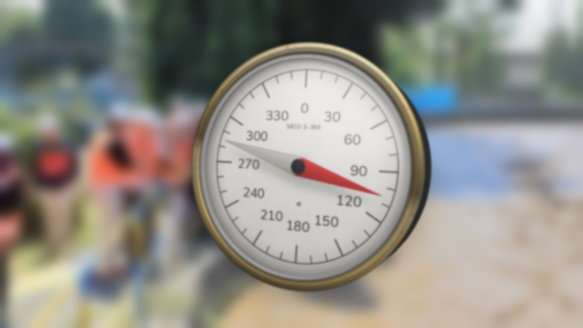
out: 105 °
